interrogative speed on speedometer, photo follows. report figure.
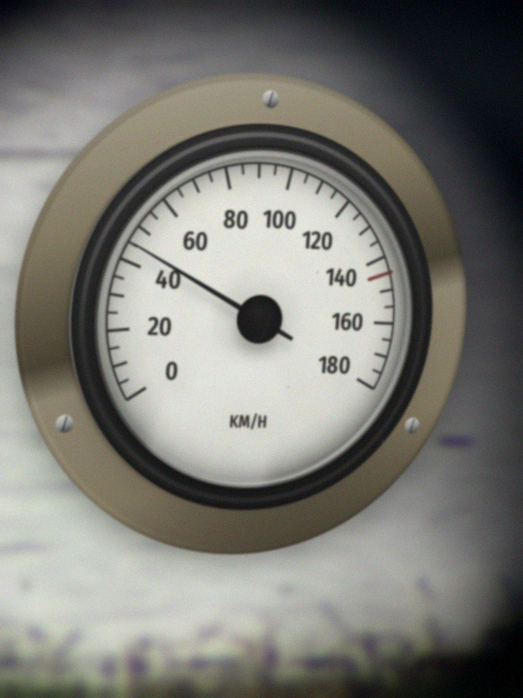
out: 45 km/h
